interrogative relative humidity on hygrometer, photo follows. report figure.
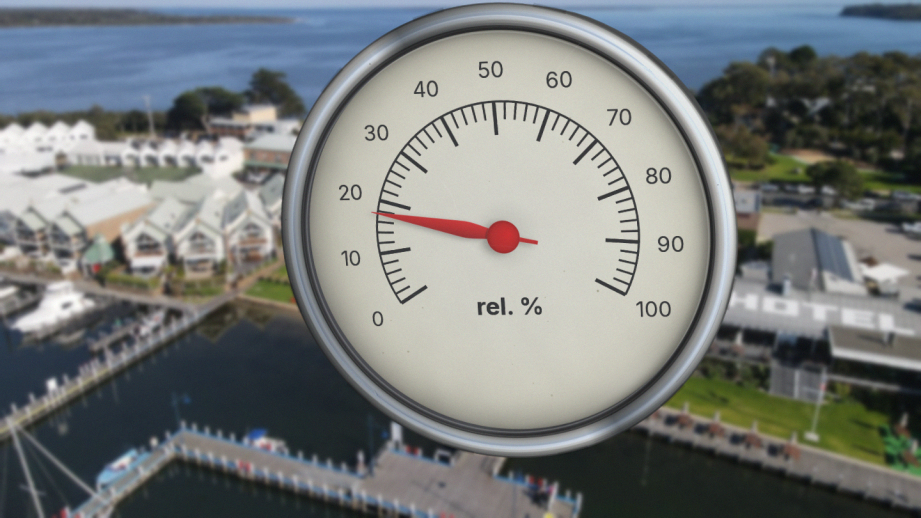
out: 18 %
